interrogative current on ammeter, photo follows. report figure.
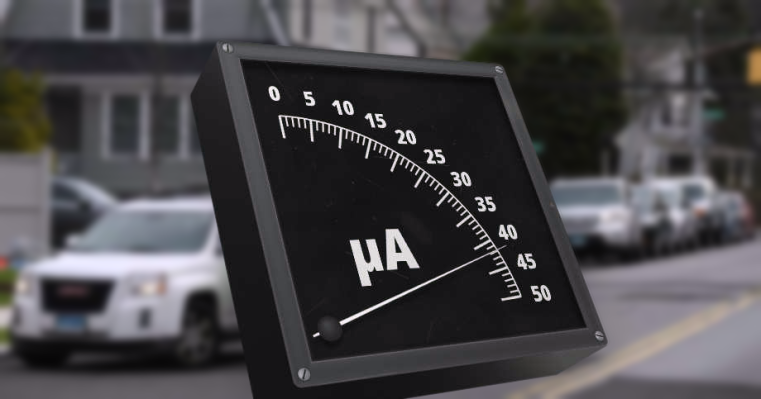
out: 42 µA
